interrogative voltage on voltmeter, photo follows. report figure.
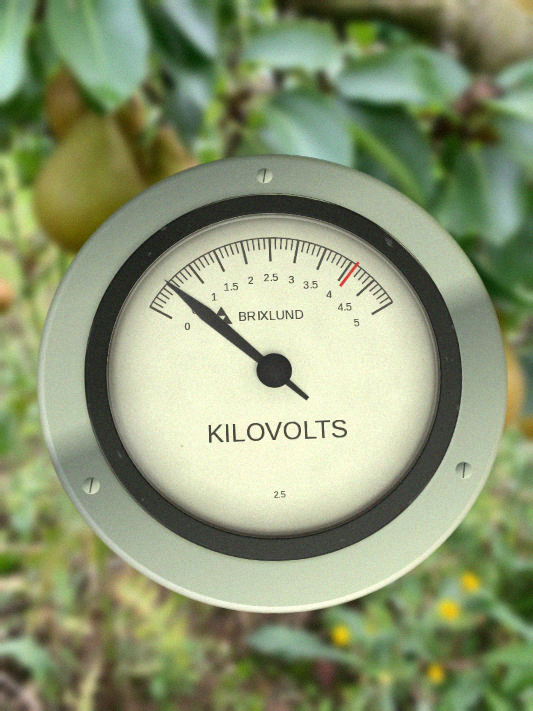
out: 0.5 kV
